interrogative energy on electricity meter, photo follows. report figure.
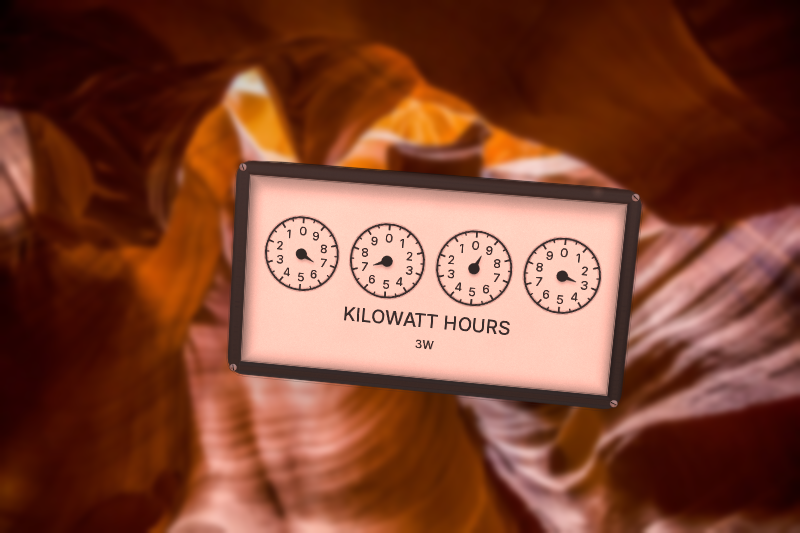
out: 6693 kWh
